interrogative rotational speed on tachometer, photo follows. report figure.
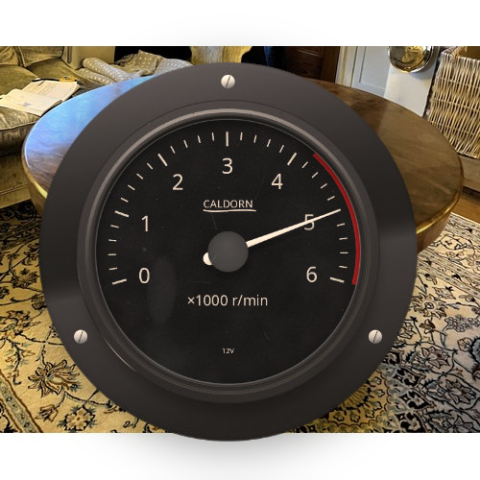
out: 5000 rpm
